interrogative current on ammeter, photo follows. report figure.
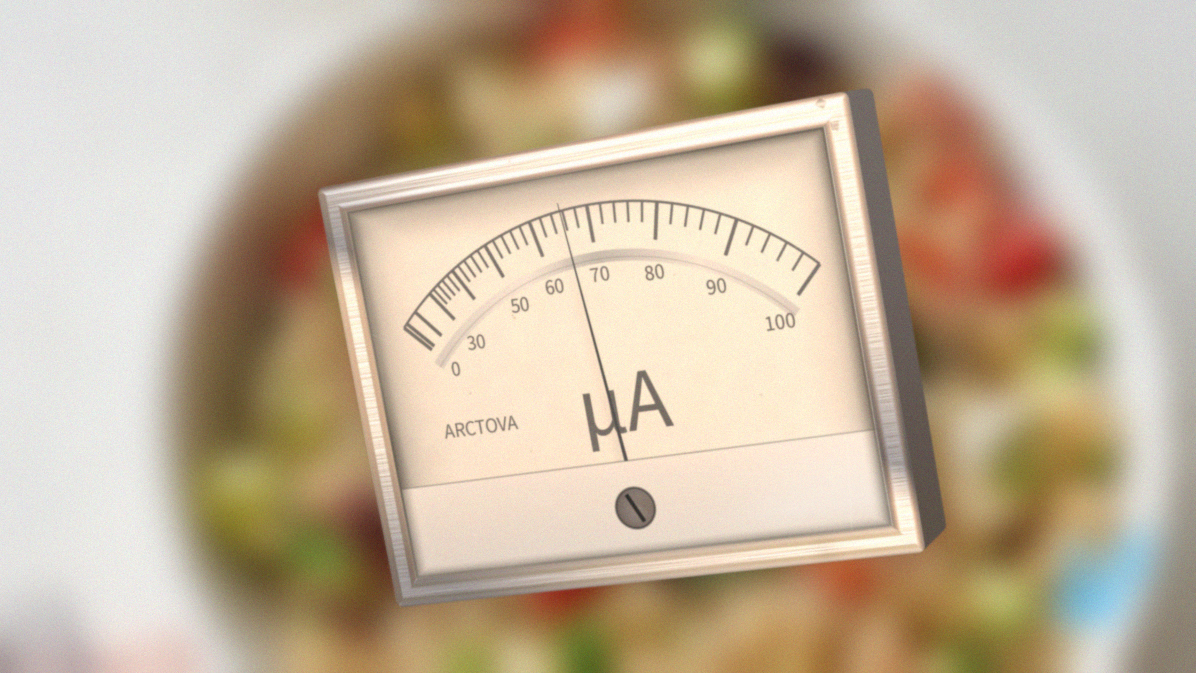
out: 66 µA
